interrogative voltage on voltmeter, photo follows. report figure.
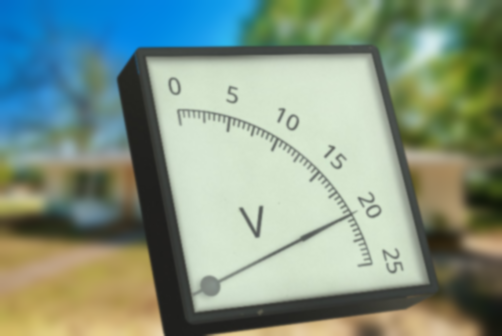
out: 20 V
